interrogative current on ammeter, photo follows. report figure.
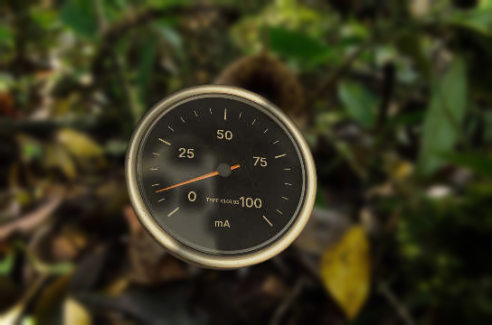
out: 7.5 mA
